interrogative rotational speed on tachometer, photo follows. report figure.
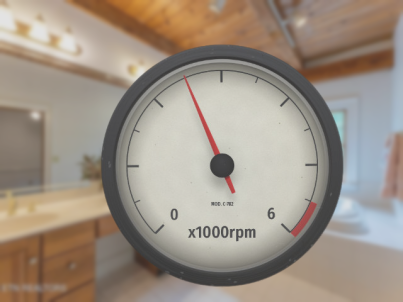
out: 2500 rpm
